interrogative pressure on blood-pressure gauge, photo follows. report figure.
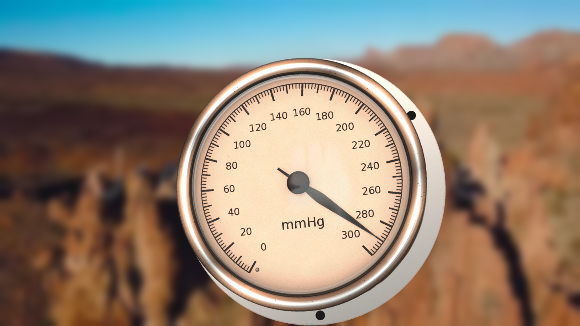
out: 290 mmHg
